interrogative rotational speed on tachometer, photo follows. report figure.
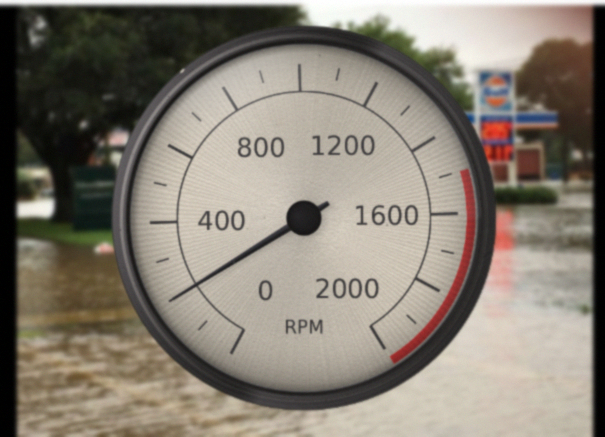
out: 200 rpm
